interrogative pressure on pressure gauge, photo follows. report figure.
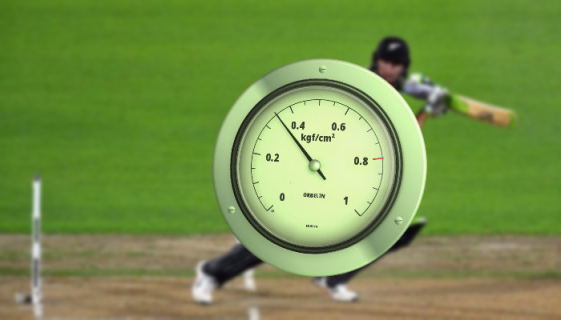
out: 0.35 kg/cm²
